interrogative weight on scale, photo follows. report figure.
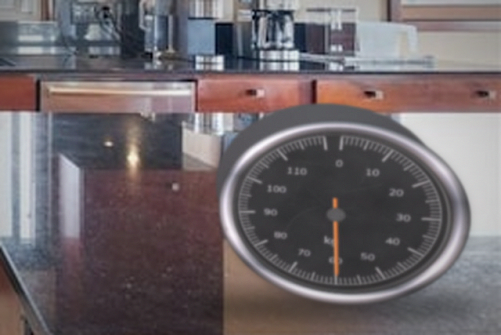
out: 60 kg
